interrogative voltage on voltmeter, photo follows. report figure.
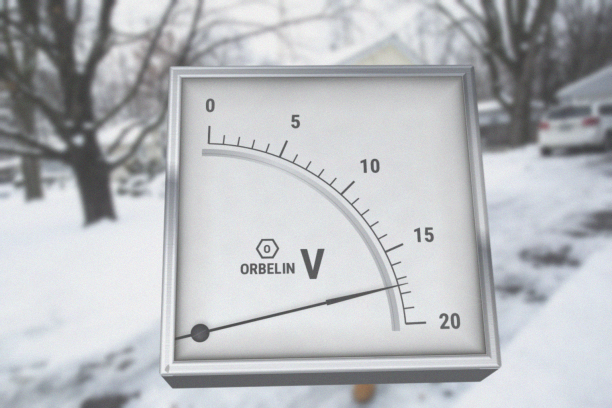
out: 17.5 V
